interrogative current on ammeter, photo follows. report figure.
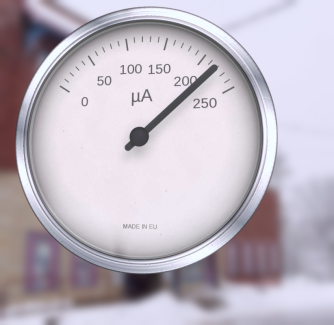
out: 220 µA
